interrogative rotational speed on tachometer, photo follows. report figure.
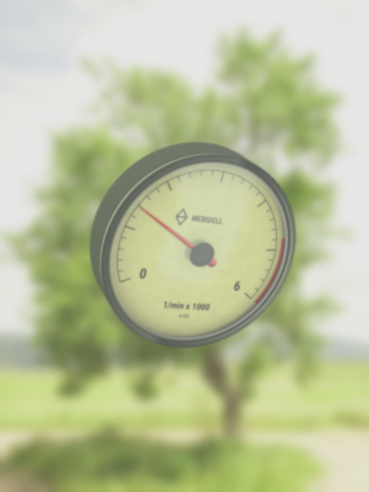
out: 1400 rpm
